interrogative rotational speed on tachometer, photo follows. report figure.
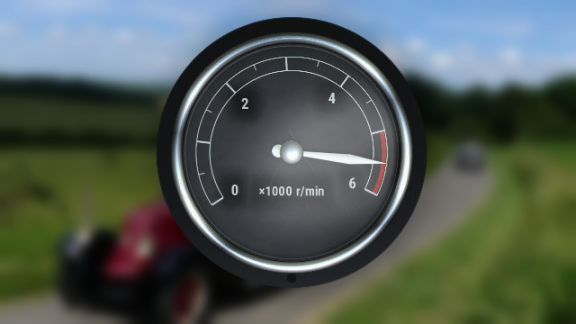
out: 5500 rpm
